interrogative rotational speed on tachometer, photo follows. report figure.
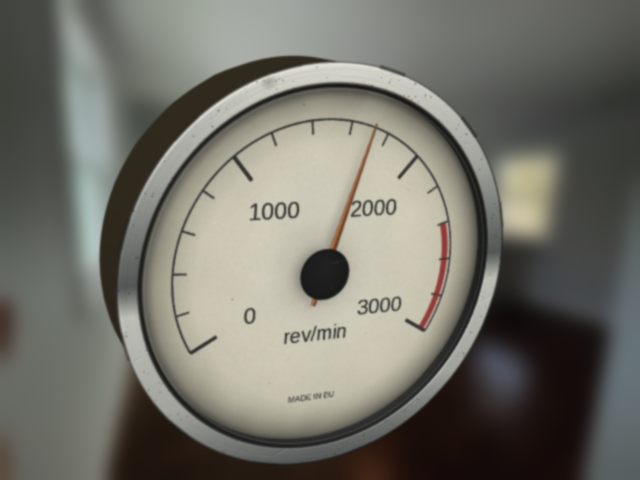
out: 1700 rpm
